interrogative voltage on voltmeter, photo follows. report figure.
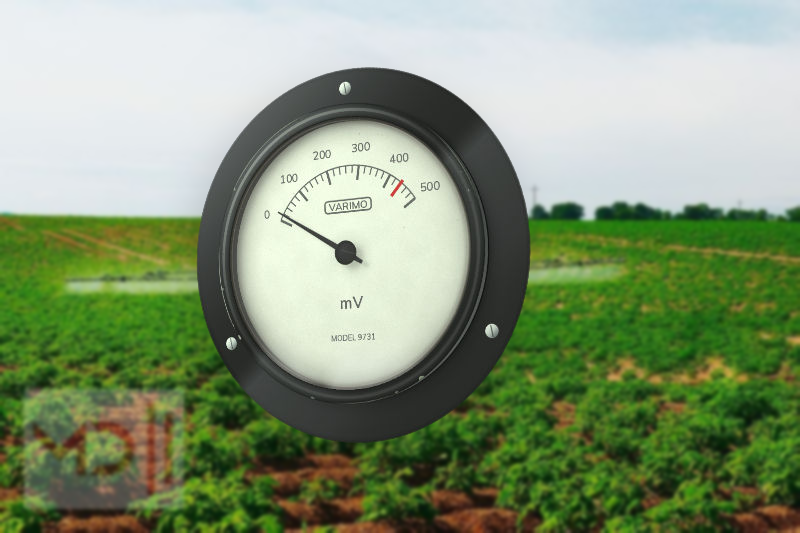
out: 20 mV
